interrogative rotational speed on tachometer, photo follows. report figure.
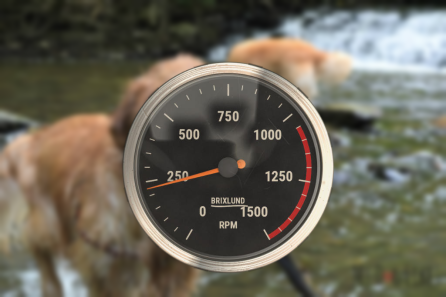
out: 225 rpm
